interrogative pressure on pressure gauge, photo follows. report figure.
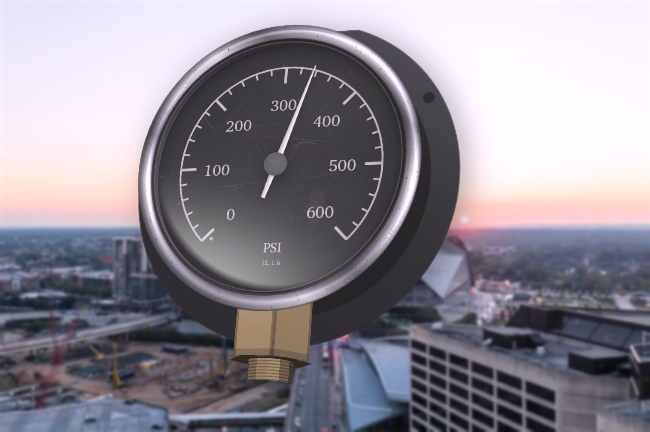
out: 340 psi
